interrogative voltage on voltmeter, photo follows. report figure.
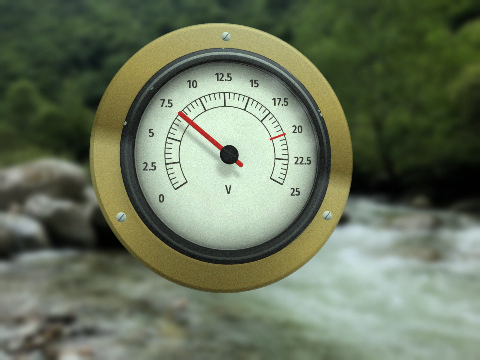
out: 7.5 V
